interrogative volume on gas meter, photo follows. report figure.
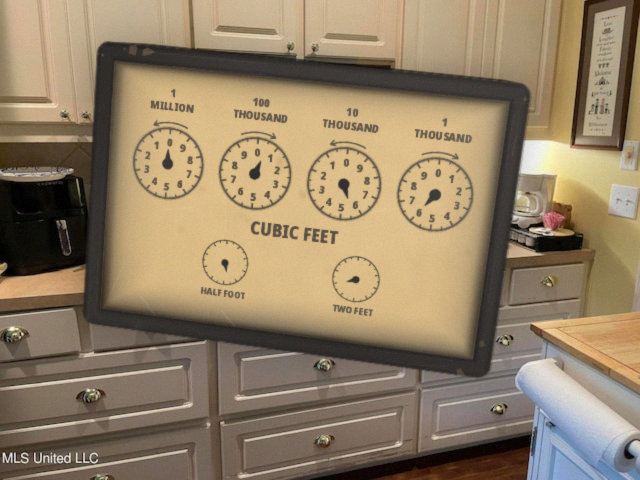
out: 5600 ft³
